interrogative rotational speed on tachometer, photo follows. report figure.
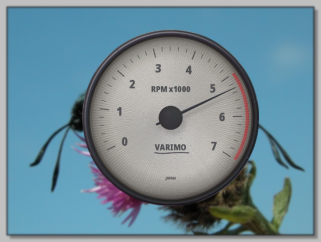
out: 5300 rpm
